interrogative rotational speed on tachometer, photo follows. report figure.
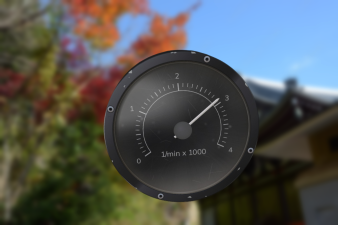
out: 2900 rpm
